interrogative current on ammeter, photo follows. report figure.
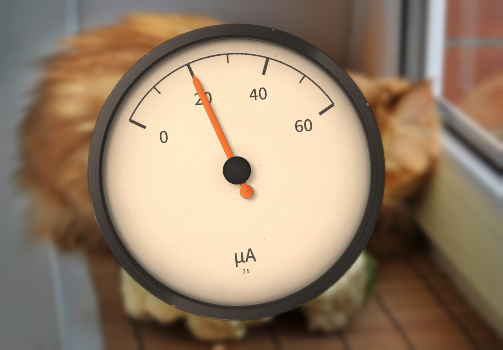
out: 20 µA
